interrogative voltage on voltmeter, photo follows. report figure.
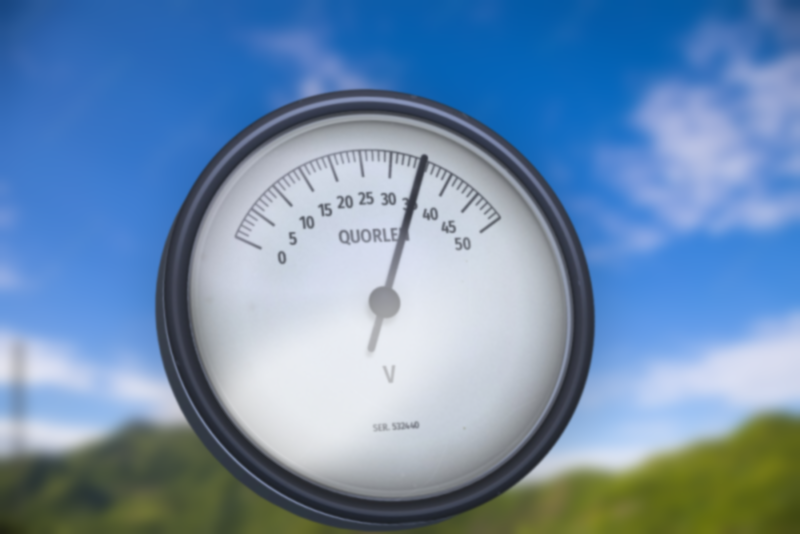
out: 35 V
